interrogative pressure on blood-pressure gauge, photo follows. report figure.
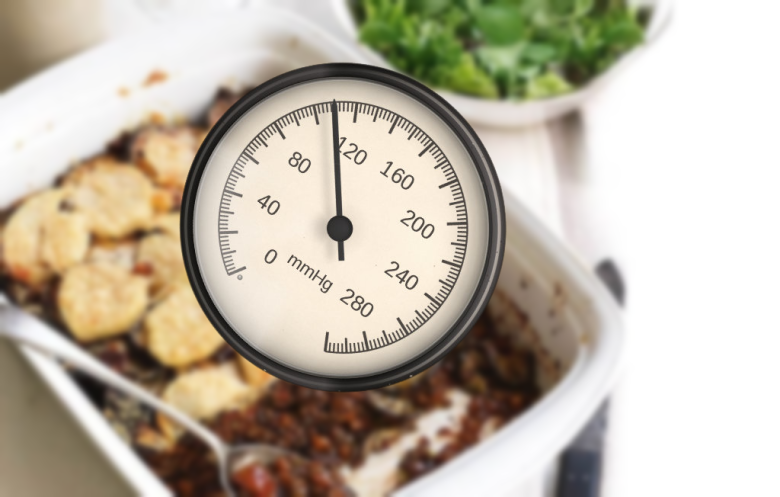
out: 110 mmHg
